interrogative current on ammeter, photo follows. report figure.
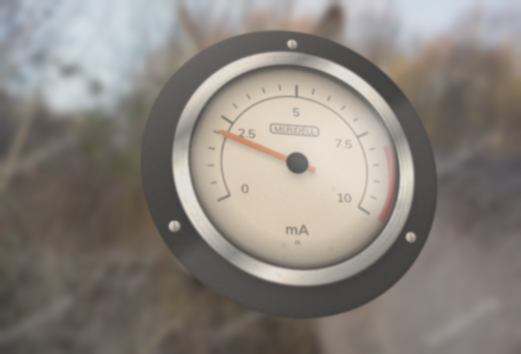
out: 2 mA
